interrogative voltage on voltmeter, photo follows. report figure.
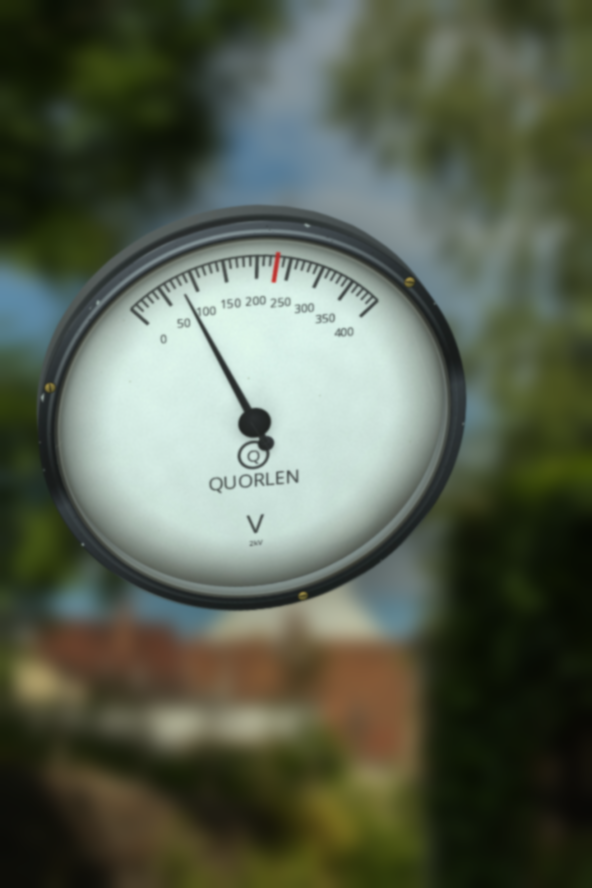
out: 80 V
